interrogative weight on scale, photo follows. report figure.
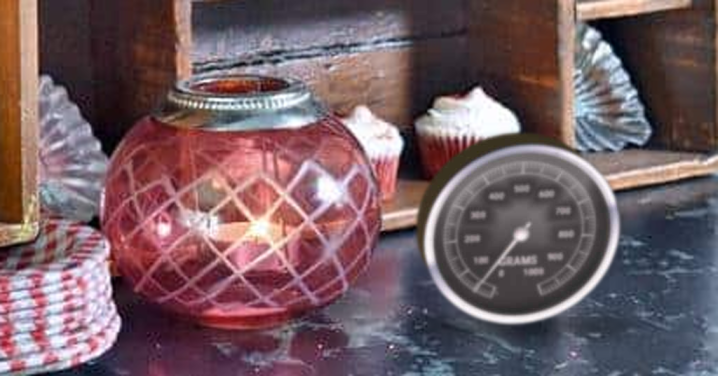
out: 50 g
